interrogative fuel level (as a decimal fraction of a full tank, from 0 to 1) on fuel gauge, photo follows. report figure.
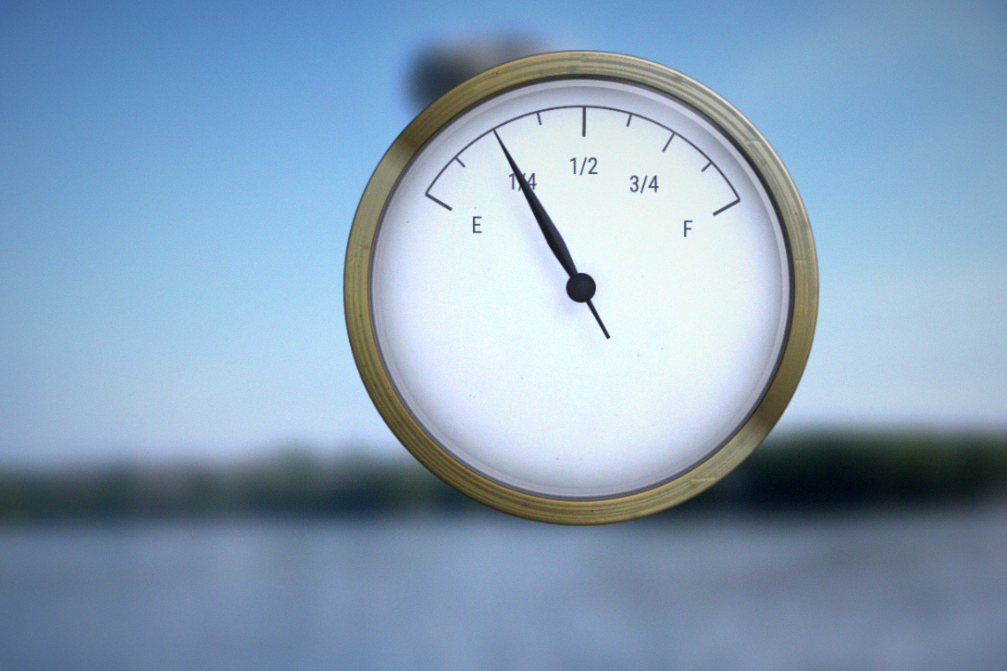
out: 0.25
